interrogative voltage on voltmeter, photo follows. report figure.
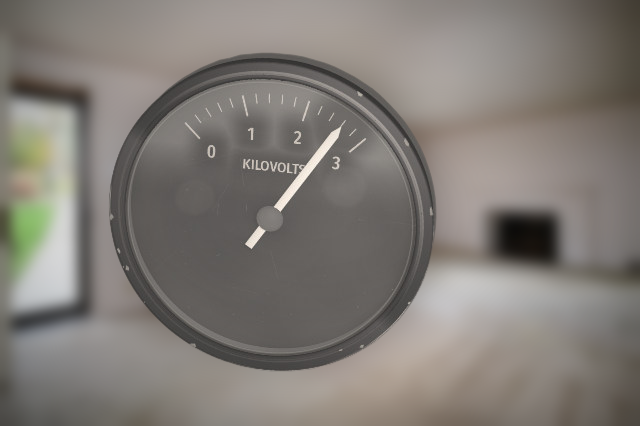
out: 2.6 kV
